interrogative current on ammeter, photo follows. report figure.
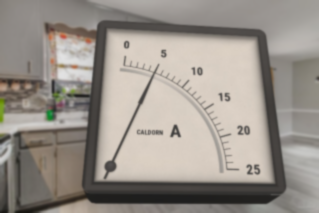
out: 5 A
